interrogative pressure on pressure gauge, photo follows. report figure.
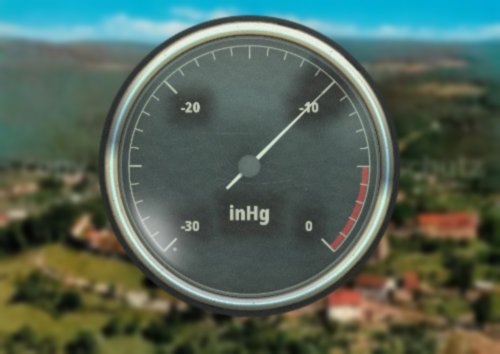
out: -10 inHg
